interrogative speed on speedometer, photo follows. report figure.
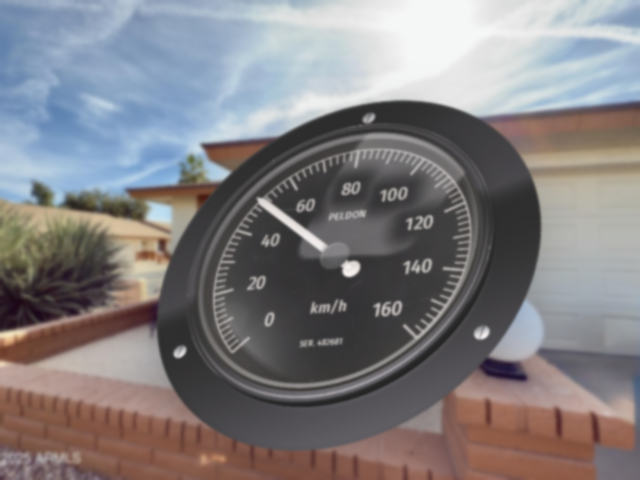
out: 50 km/h
